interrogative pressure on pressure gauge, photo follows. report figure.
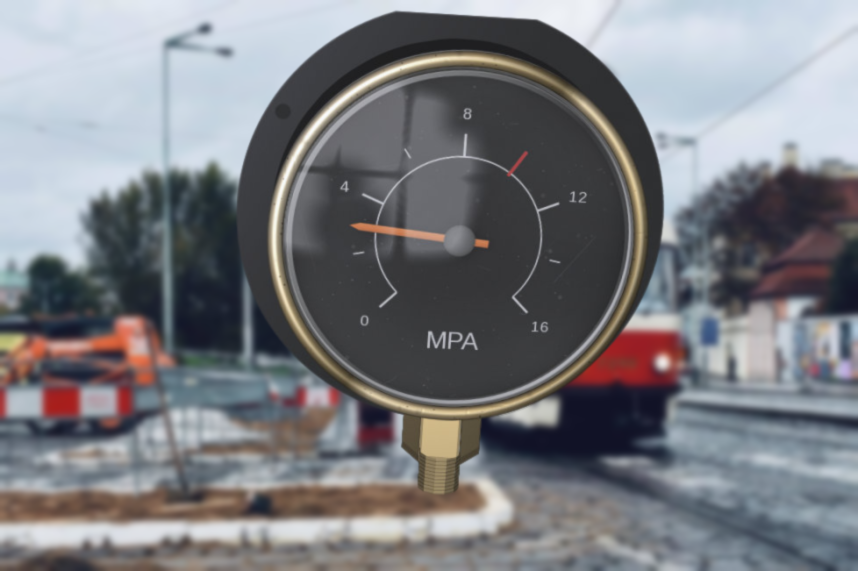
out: 3 MPa
